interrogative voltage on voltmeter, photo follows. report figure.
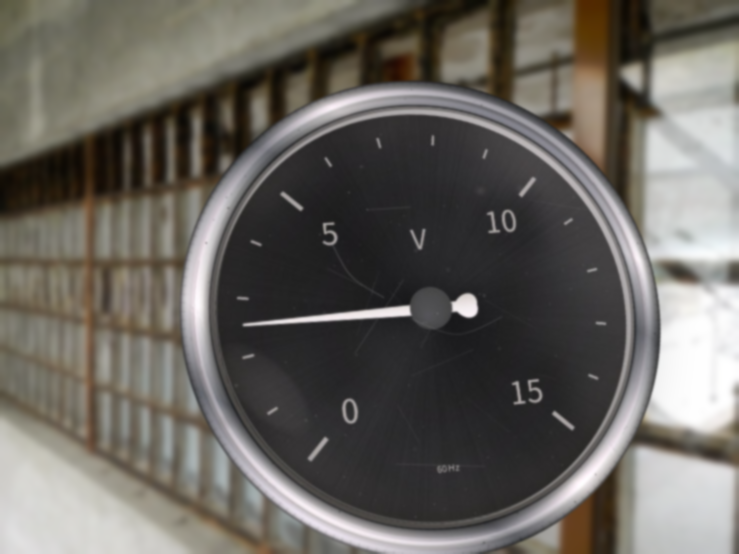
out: 2.5 V
